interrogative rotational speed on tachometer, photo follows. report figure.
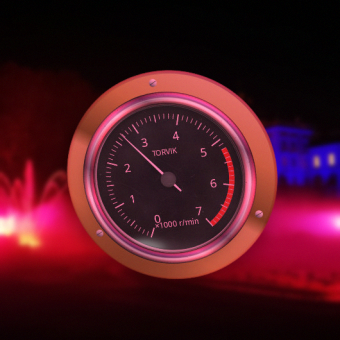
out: 2700 rpm
